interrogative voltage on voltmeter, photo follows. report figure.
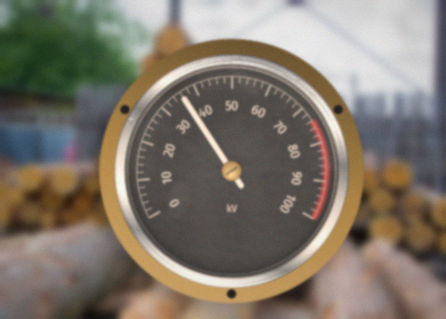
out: 36 kV
